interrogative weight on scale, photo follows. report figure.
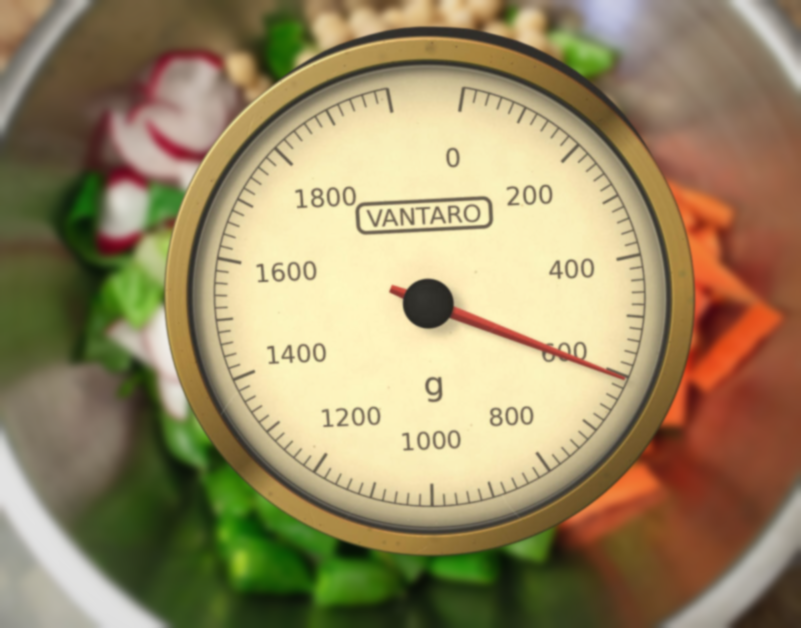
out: 600 g
